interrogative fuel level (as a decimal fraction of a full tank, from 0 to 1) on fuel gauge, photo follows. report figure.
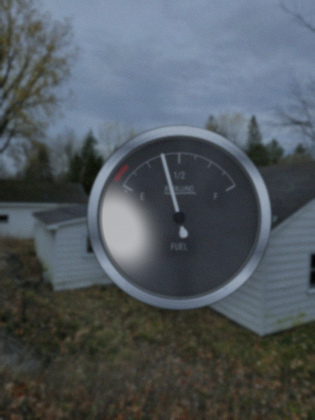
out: 0.375
